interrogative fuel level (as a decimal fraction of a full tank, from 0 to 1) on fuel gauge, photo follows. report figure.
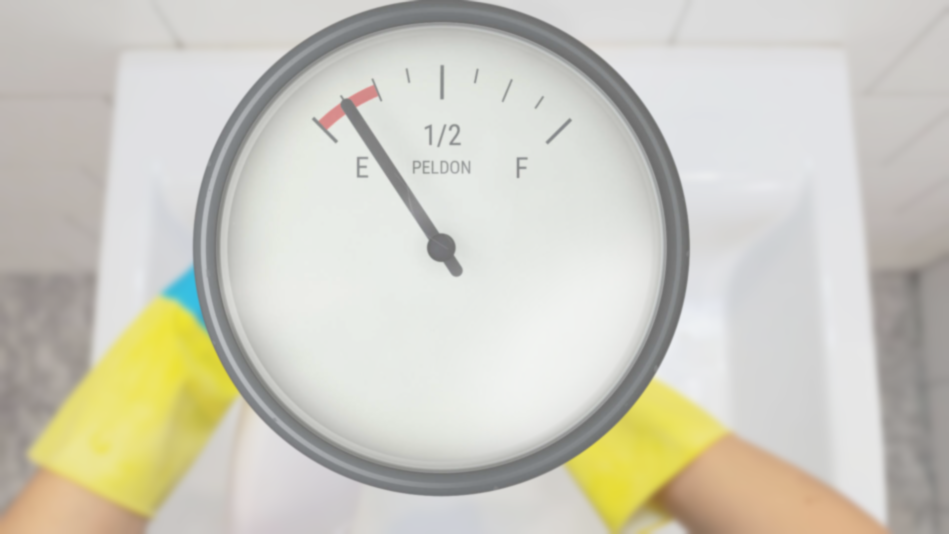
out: 0.125
